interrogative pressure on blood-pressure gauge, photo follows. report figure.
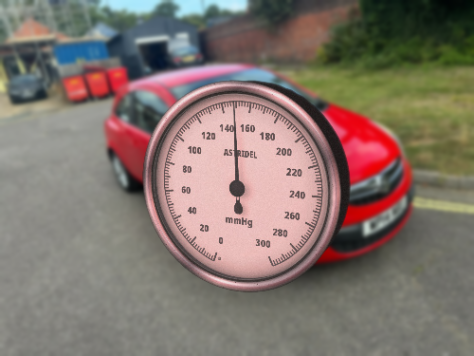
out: 150 mmHg
